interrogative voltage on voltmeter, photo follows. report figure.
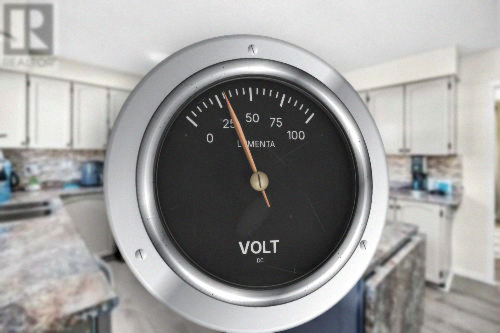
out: 30 V
